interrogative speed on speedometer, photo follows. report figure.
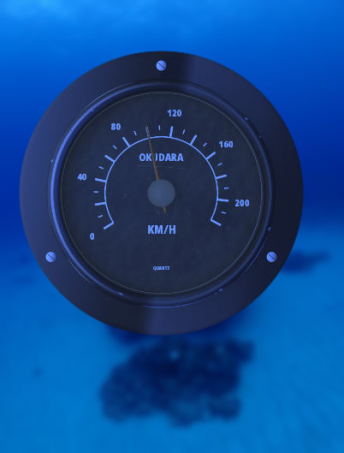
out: 100 km/h
